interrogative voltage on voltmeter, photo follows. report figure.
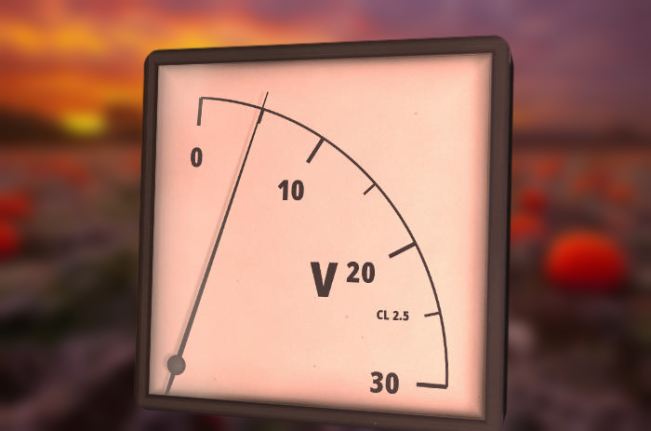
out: 5 V
